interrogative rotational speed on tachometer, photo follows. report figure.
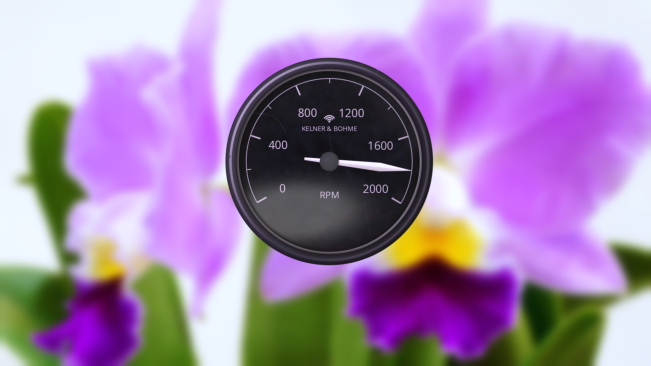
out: 1800 rpm
